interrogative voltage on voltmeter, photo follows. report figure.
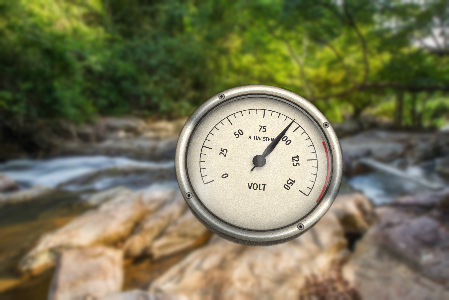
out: 95 V
